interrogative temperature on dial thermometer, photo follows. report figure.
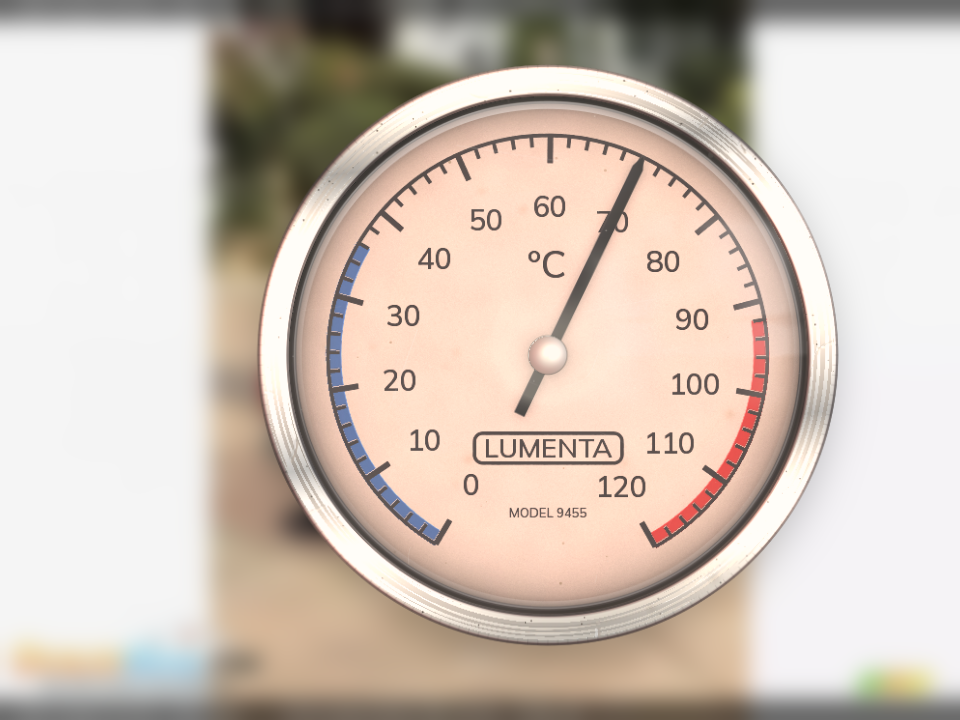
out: 70 °C
